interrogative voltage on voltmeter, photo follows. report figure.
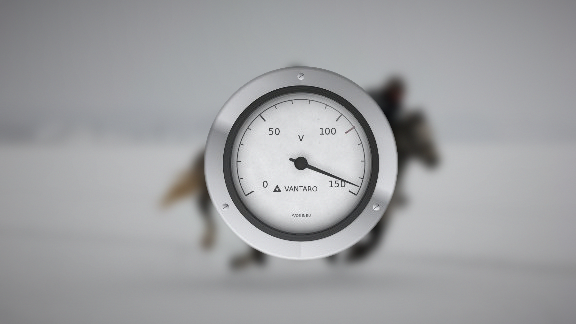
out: 145 V
